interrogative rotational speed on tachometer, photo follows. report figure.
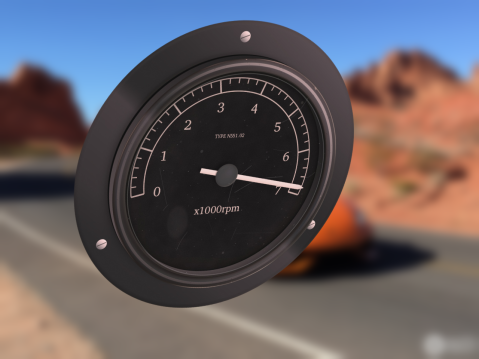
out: 6800 rpm
